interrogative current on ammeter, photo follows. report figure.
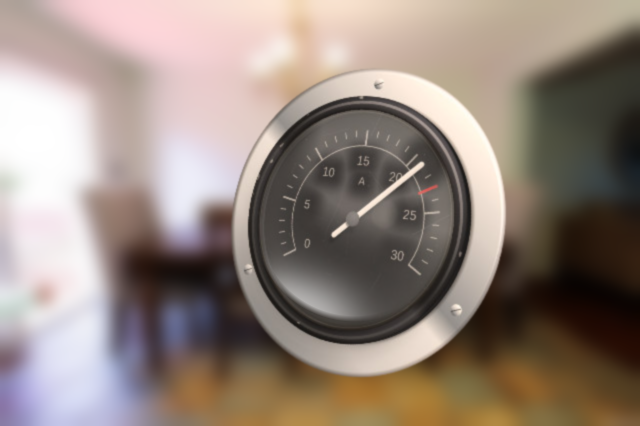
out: 21 A
